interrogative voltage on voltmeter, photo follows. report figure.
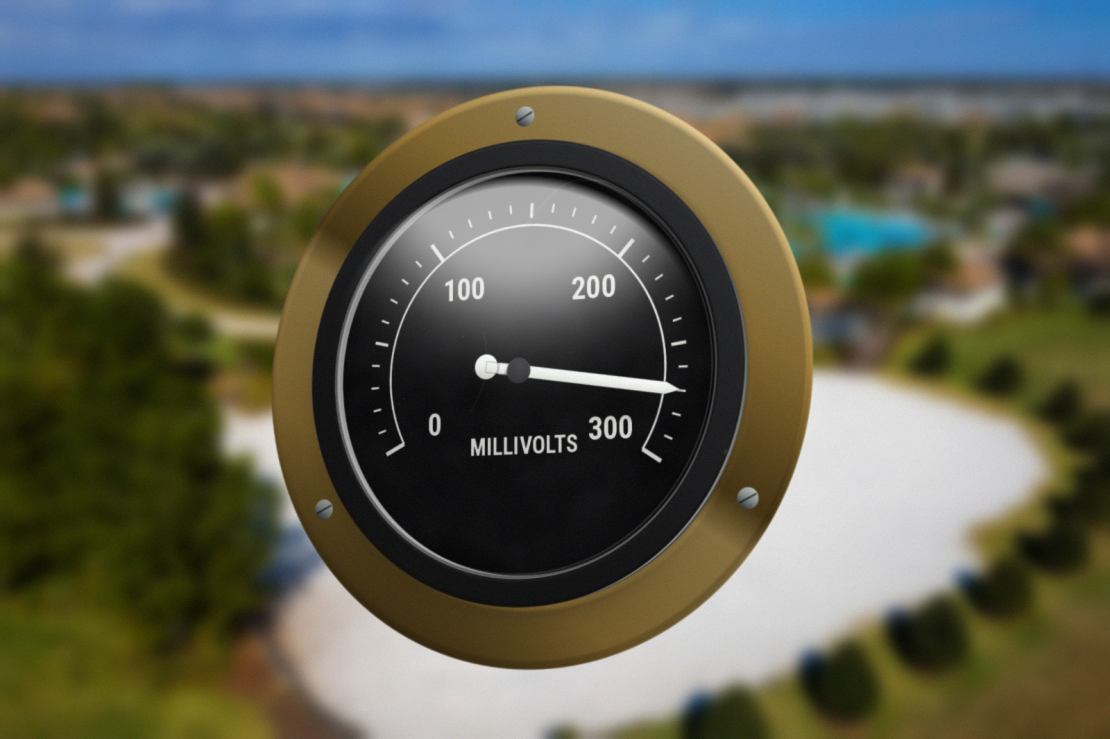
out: 270 mV
